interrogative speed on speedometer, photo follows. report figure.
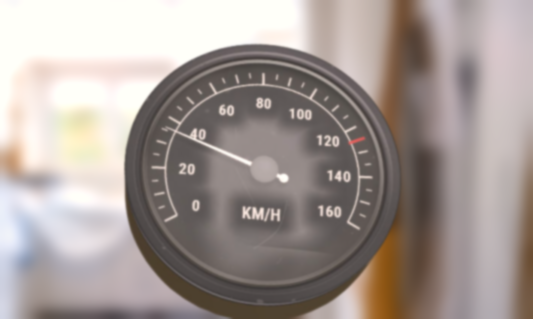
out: 35 km/h
